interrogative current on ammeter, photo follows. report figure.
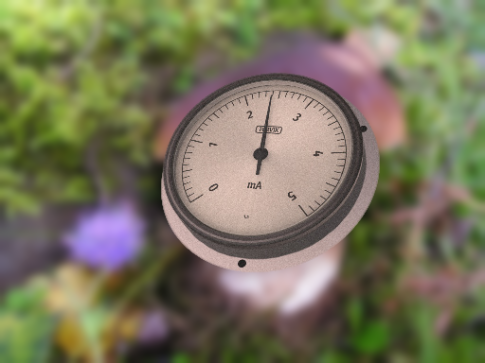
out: 2.4 mA
